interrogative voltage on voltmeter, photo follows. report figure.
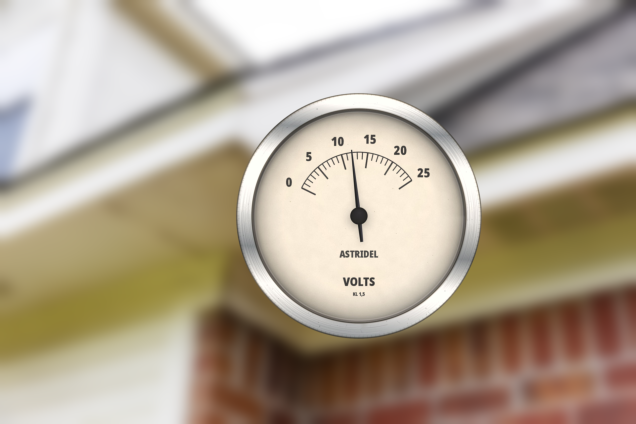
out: 12 V
